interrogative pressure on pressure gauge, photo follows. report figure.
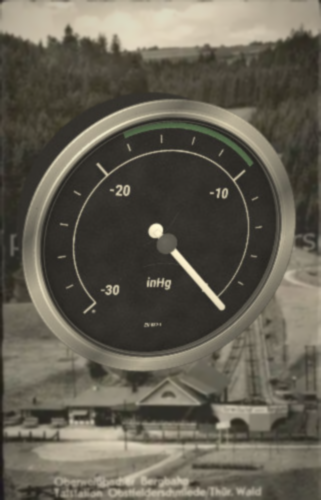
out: 0 inHg
